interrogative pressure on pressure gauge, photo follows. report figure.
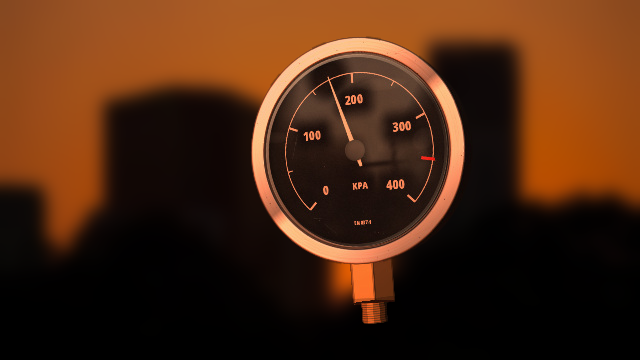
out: 175 kPa
